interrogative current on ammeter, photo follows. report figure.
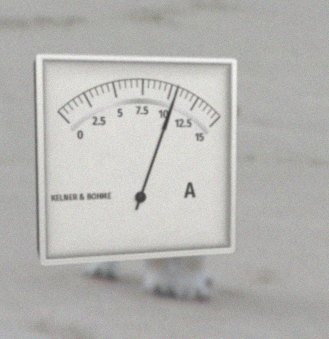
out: 10.5 A
